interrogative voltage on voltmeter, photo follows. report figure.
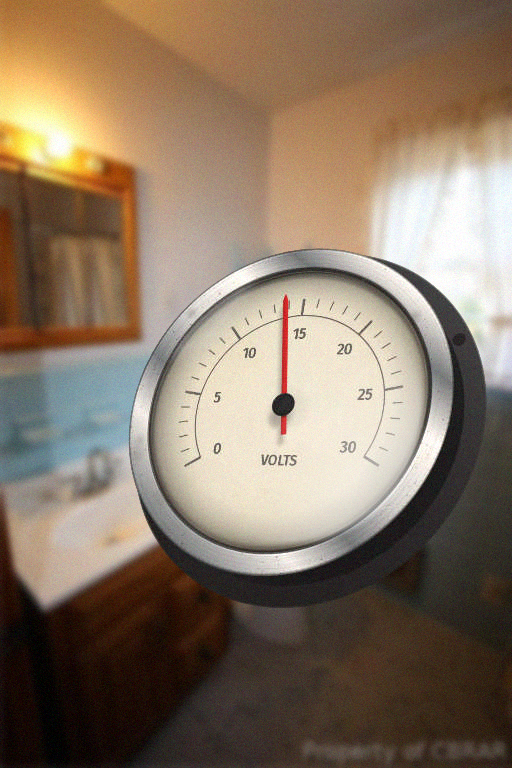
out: 14 V
